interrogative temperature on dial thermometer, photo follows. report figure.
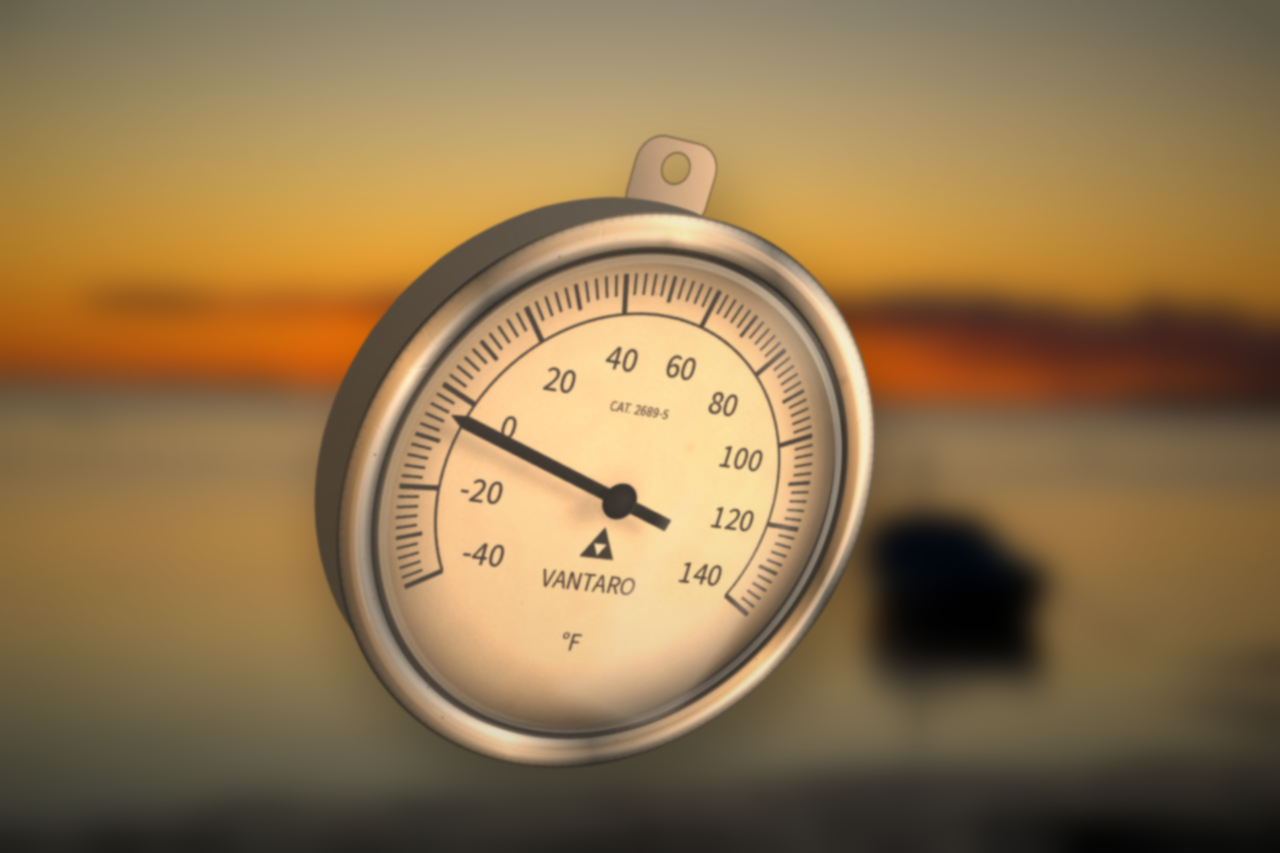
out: -4 °F
